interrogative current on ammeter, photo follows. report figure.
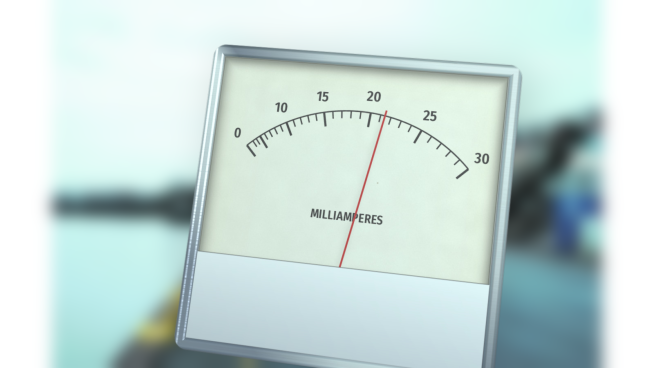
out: 21.5 mA
